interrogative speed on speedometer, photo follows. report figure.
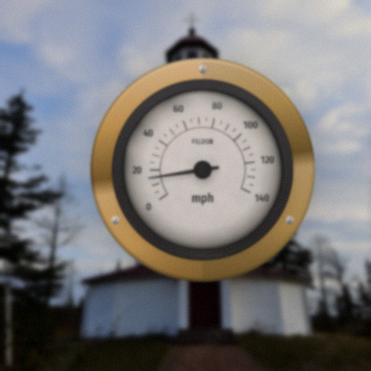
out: 15 mph
